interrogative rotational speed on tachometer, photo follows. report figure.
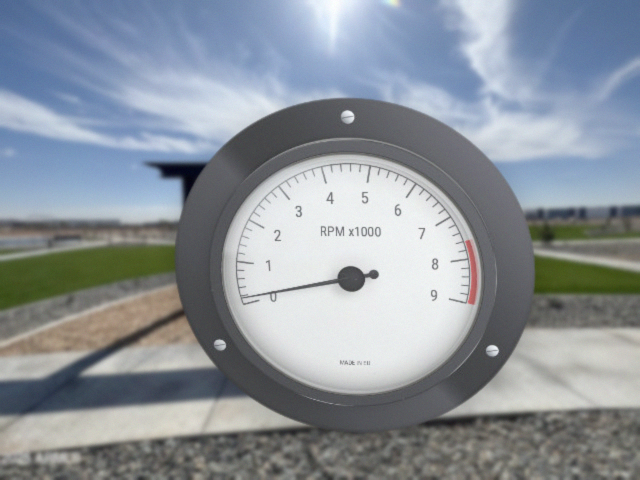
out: 200 rpm
